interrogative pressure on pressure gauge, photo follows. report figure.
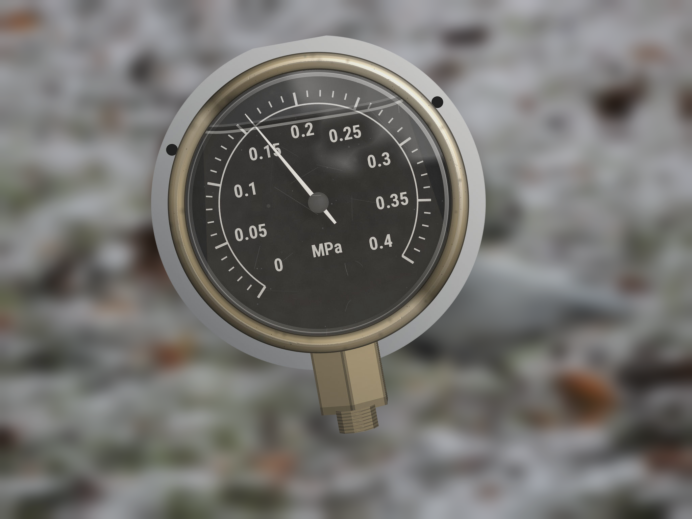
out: 0.16 MPa
